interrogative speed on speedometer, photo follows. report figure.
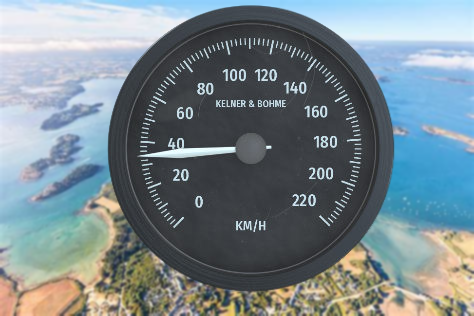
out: 34 km/h
